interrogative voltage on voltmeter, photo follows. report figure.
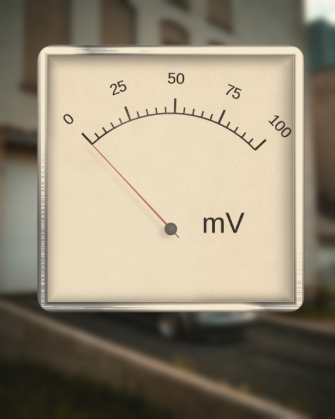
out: 0 mV
